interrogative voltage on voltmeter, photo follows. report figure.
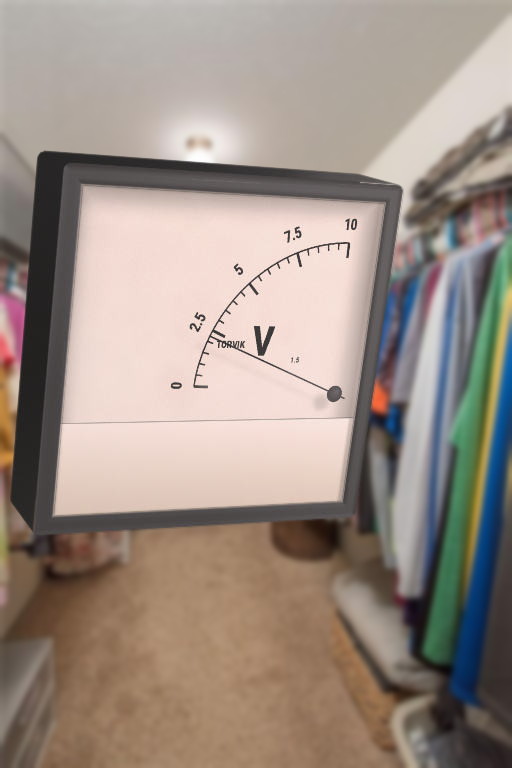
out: 2.25 V
